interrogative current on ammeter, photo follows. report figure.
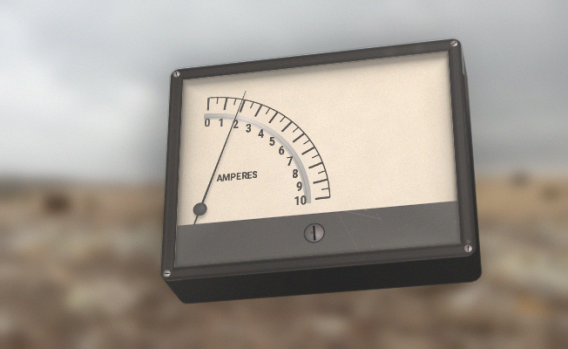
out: 2 A
